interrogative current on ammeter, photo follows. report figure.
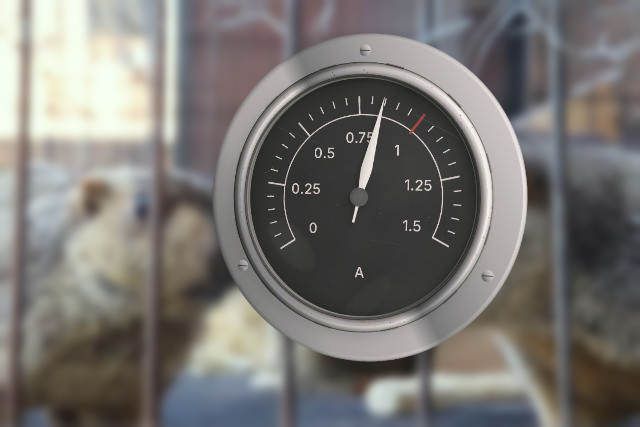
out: 0.85 A
